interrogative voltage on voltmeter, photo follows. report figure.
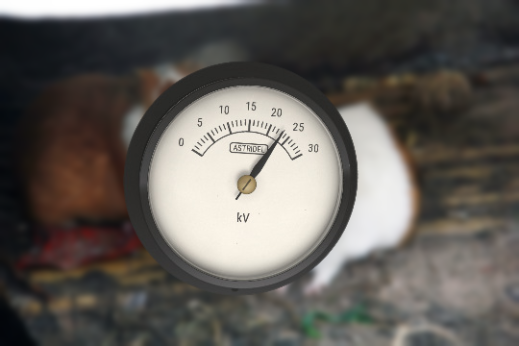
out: 23 kV
